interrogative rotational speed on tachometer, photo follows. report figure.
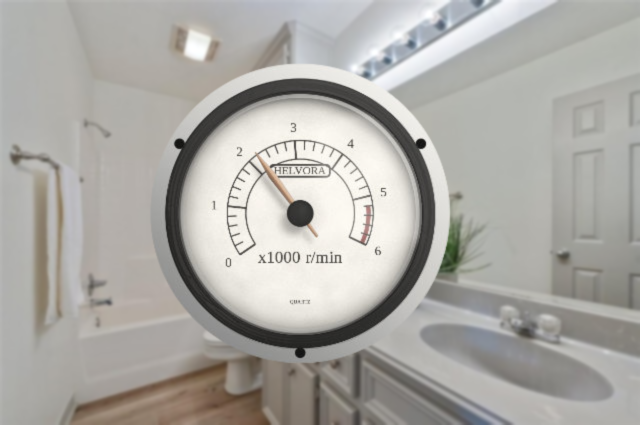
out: 2200 rpm
